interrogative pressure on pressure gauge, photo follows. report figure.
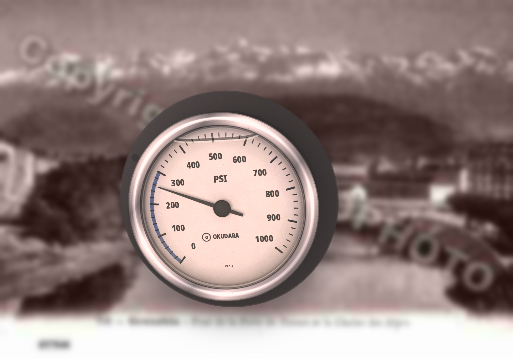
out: 260 psi
